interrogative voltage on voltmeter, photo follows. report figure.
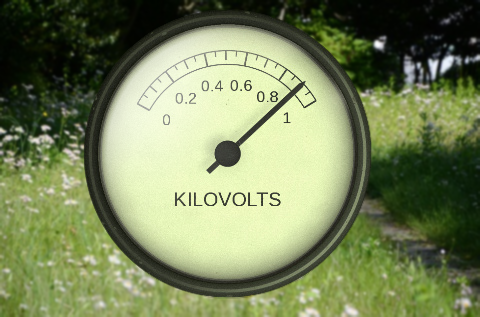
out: 0.9 kV
